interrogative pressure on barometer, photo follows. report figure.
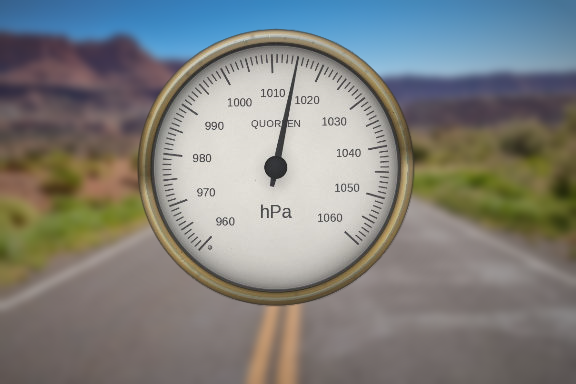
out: 1015 hPa
